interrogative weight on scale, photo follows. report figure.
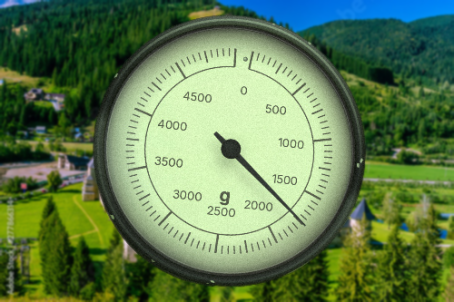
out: 1750 g
